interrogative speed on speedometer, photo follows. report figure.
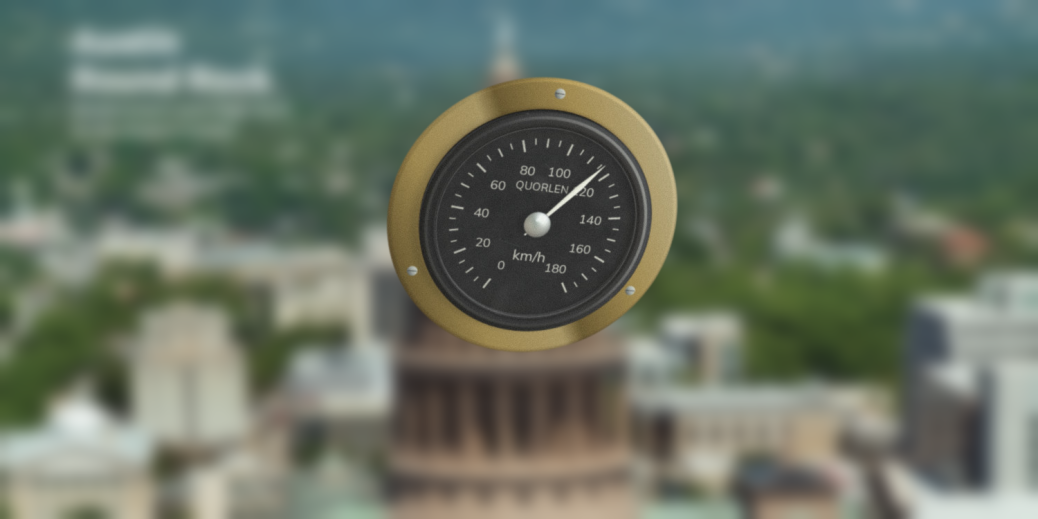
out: 115 km/h
